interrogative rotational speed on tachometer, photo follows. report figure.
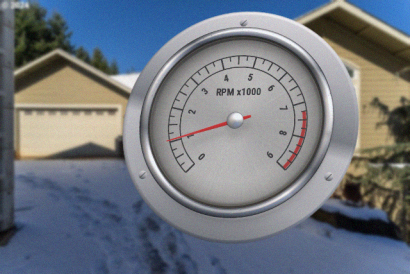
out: 1000 rpm
